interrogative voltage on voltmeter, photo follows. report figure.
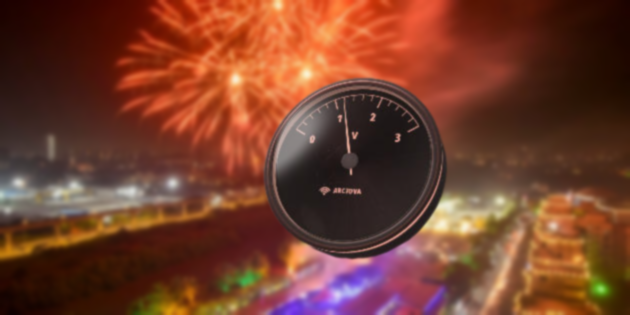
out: 1.2 V
